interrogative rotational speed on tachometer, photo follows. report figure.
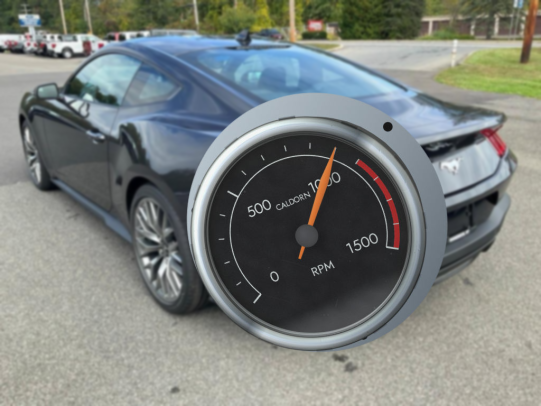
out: 1000 rpm
